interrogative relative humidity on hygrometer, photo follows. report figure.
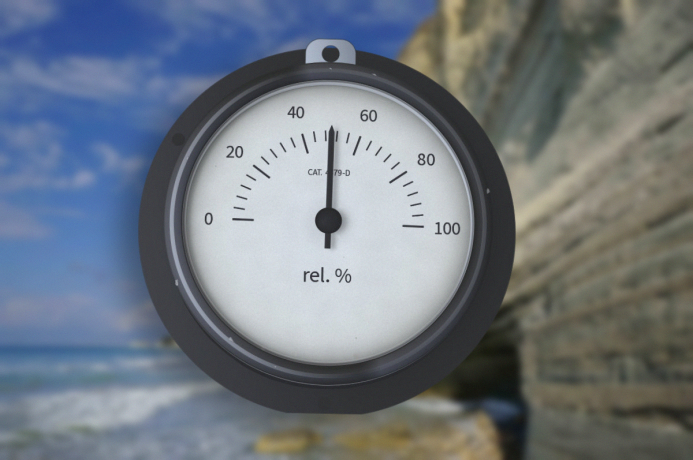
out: 50 %
